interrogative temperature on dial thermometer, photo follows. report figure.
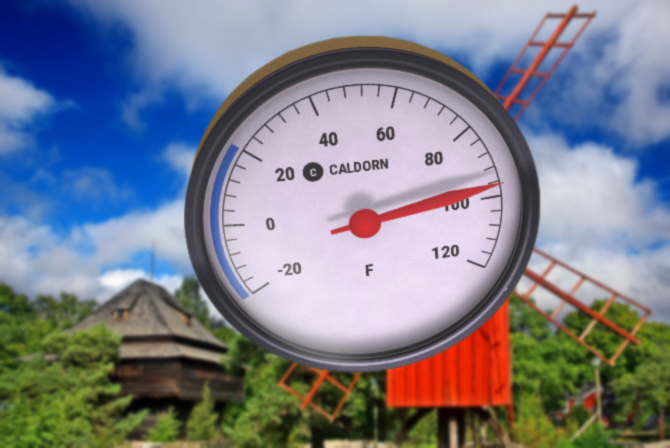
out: 96 °F
